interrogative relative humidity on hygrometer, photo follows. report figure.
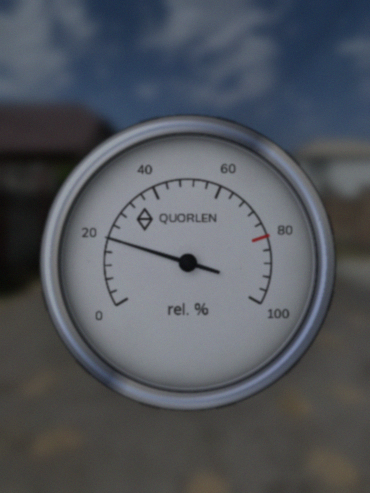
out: 20 %
